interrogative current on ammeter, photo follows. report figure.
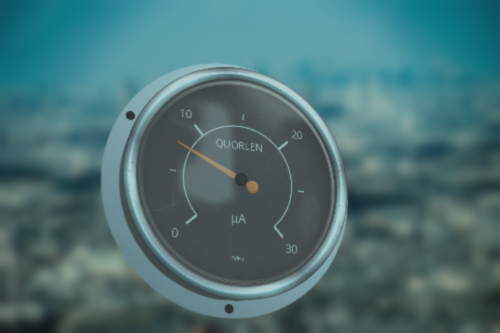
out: 7.5 µA
